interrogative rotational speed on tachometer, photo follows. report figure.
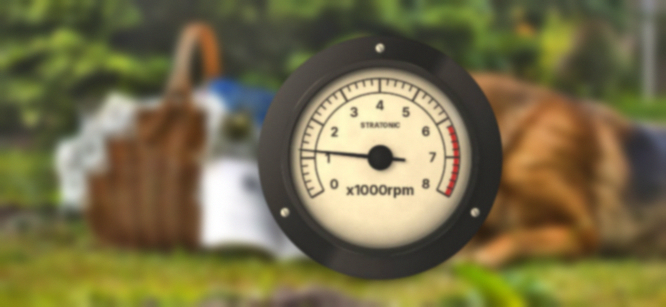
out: 1200 rpm
